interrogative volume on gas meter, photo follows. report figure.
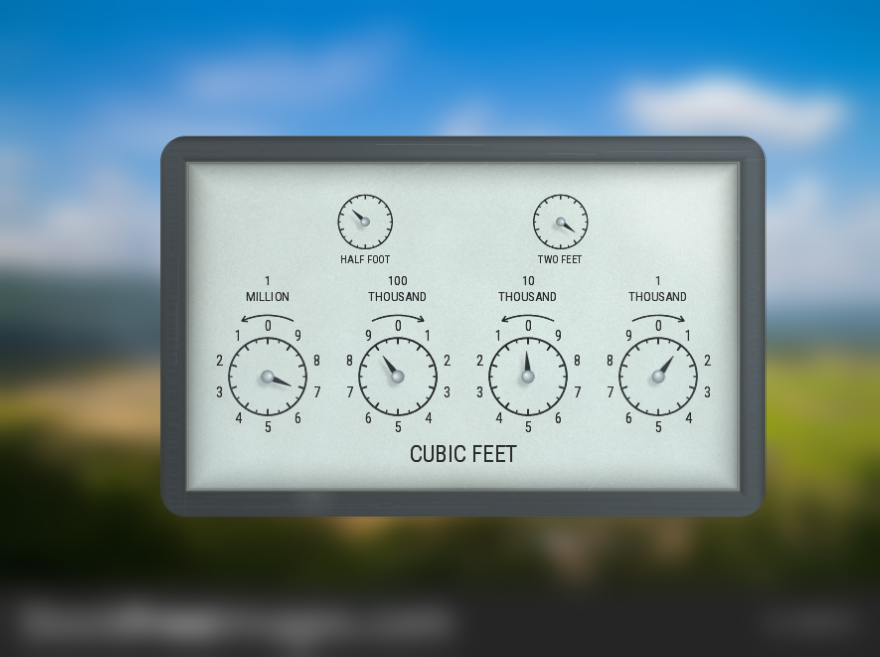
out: 690100 ft³
